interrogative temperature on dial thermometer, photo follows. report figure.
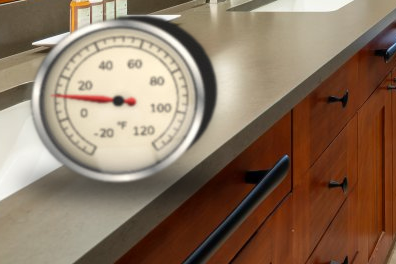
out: 12 °F
